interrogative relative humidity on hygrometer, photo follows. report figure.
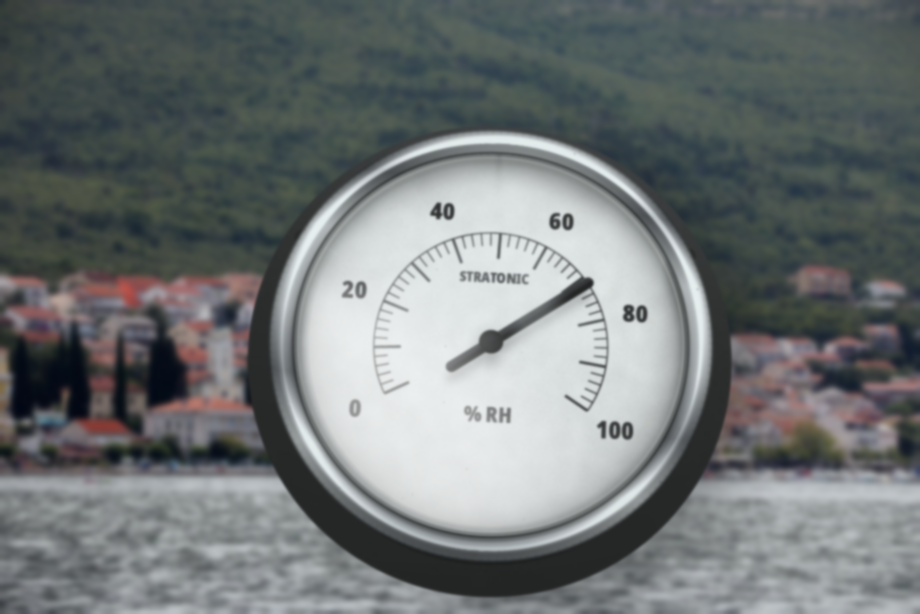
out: 72 %
